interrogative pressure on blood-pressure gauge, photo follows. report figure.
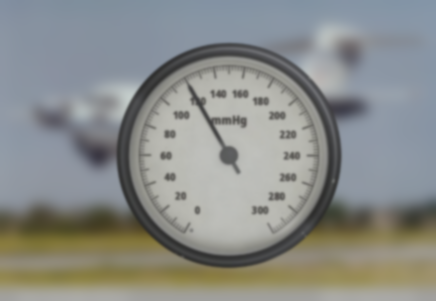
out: 120 mmHg
